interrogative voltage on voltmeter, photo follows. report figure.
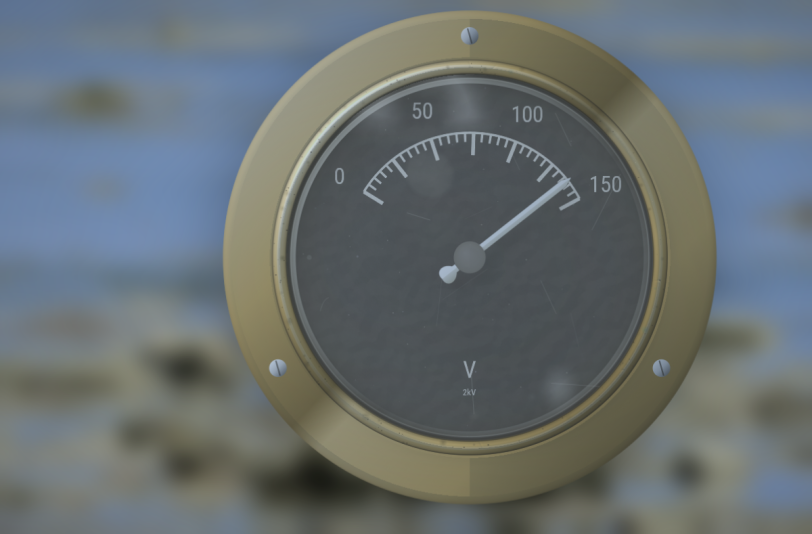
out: 137.5 V
